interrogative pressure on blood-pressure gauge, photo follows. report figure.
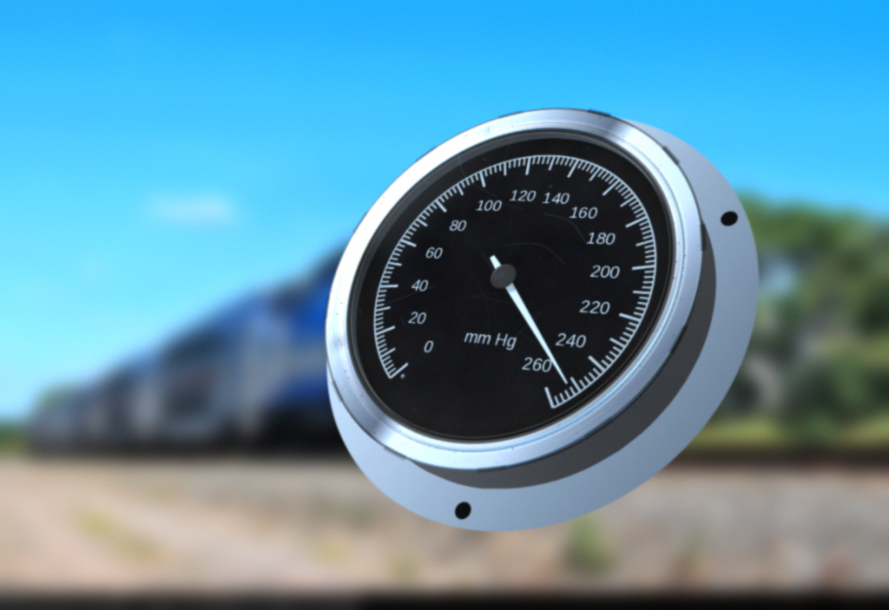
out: 252 mmHg
